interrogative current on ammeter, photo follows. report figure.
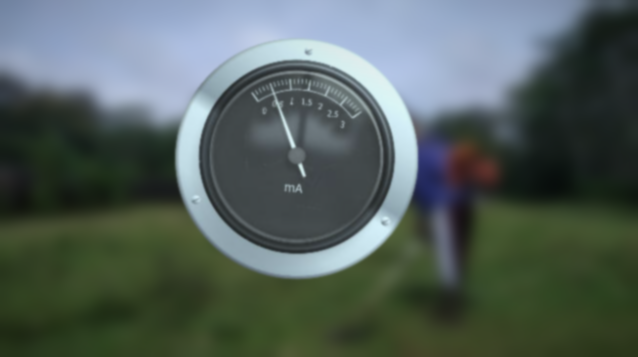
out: 0.5 mA
